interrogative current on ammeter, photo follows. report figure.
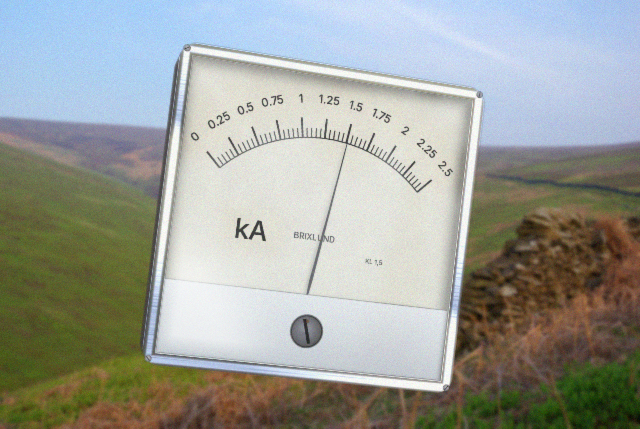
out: 1.5 kA
